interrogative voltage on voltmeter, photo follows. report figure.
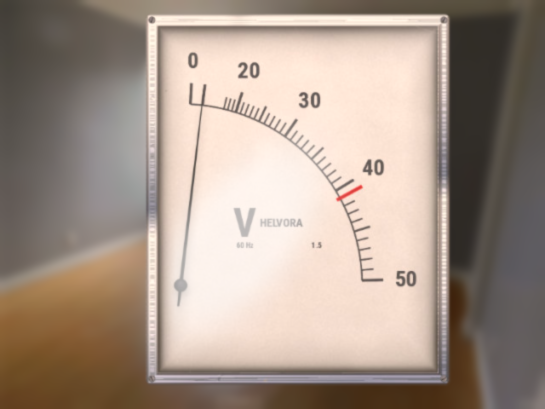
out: 10 V
